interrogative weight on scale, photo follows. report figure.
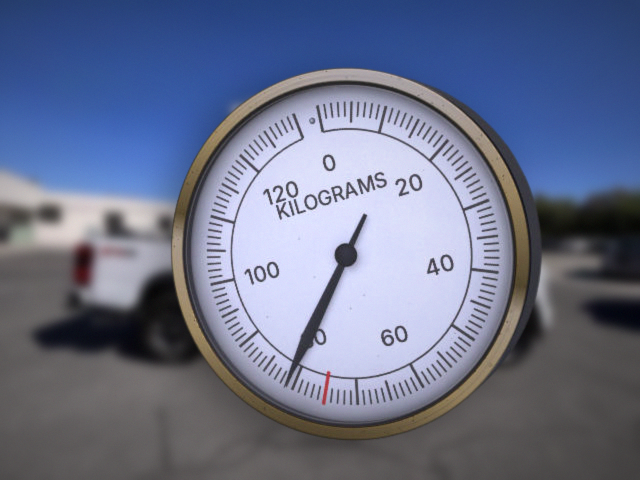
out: 81 kg
